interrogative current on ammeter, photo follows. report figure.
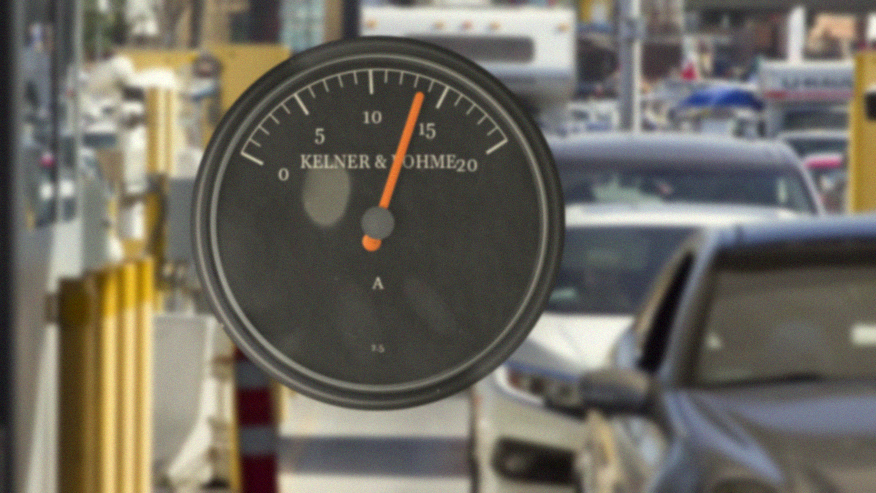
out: 13.5 A
